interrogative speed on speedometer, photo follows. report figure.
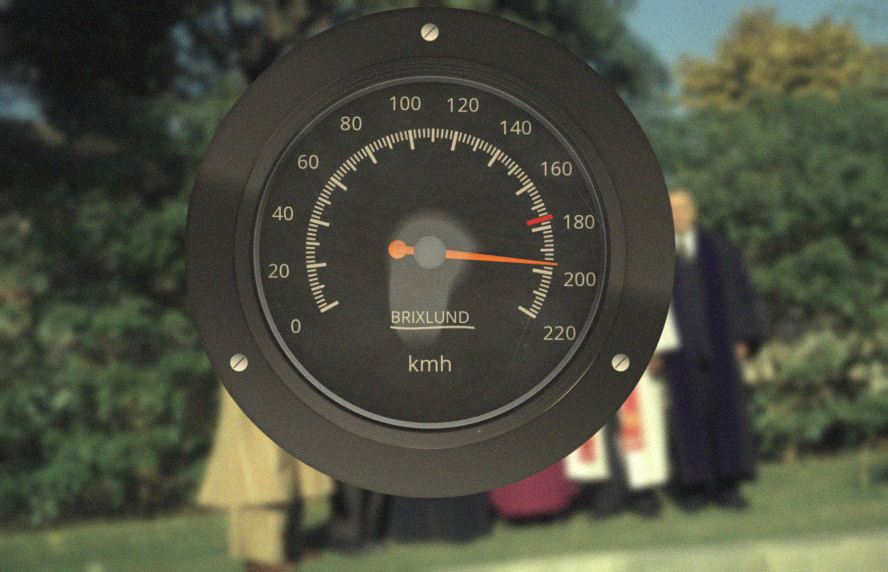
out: 196 km/h
